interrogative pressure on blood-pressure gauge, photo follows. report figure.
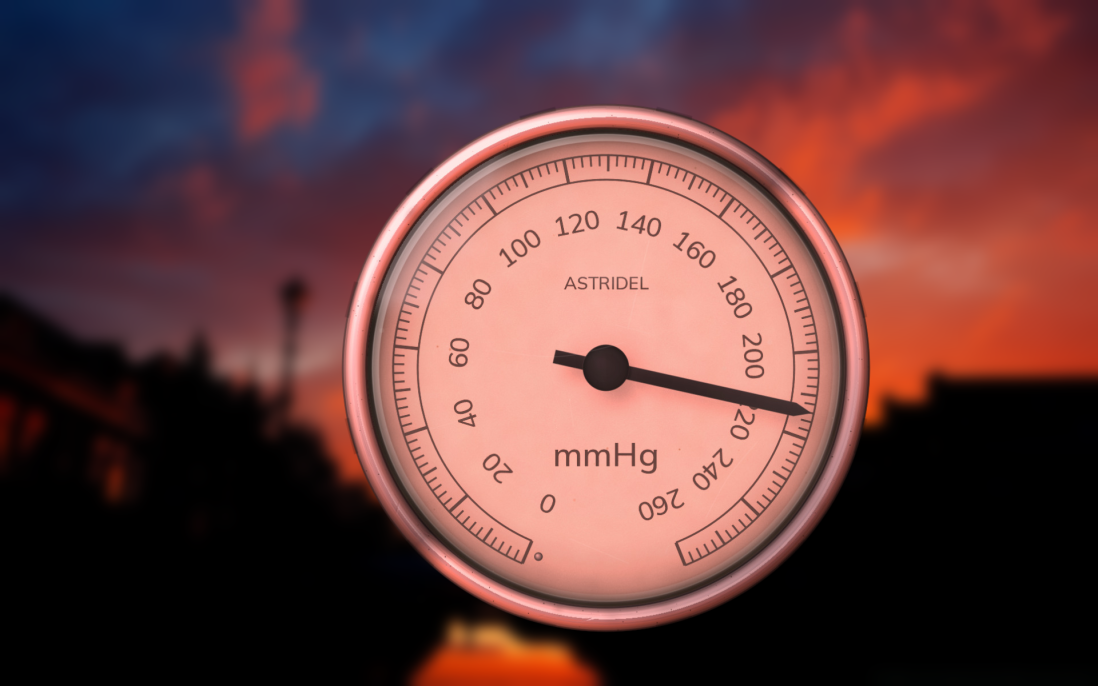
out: 214 mmHg
